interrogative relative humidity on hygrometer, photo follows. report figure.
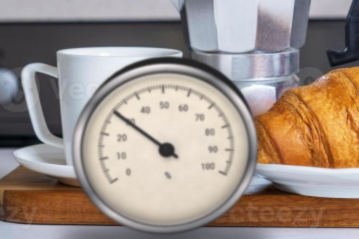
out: 30 %
